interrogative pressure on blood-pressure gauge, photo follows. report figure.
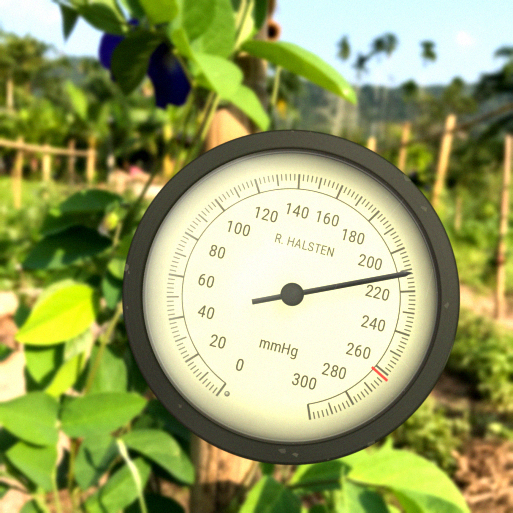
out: 212 mmHg
